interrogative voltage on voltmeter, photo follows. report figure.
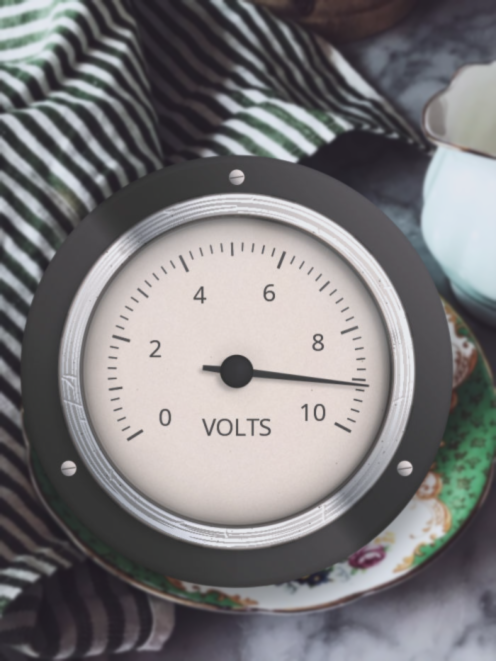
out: 9.1 V
